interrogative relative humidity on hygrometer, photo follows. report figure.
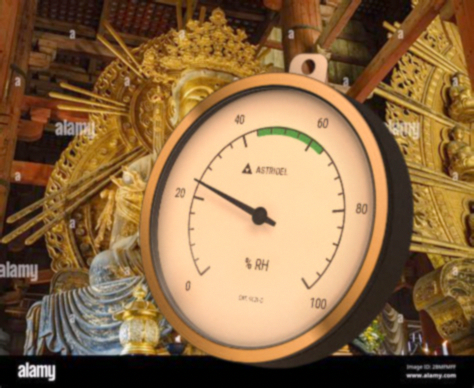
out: 24 %
